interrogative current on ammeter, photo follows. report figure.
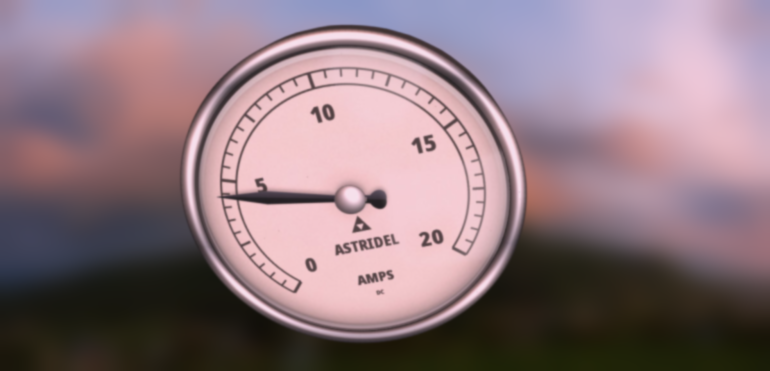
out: 4.5 A
